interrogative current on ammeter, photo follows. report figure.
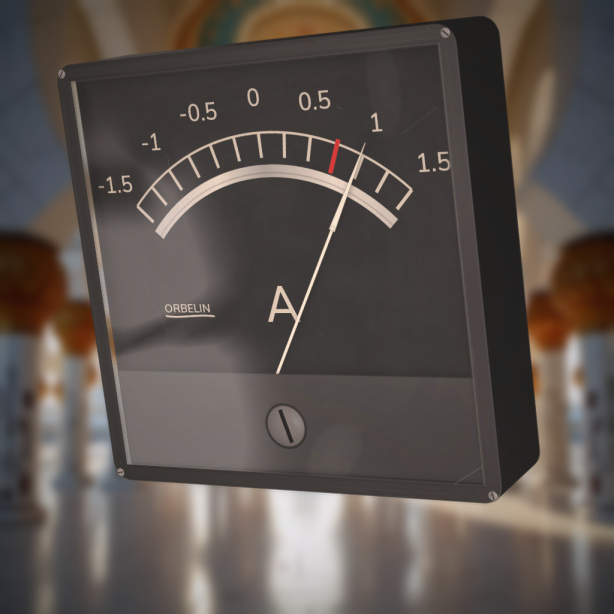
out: 1 A
